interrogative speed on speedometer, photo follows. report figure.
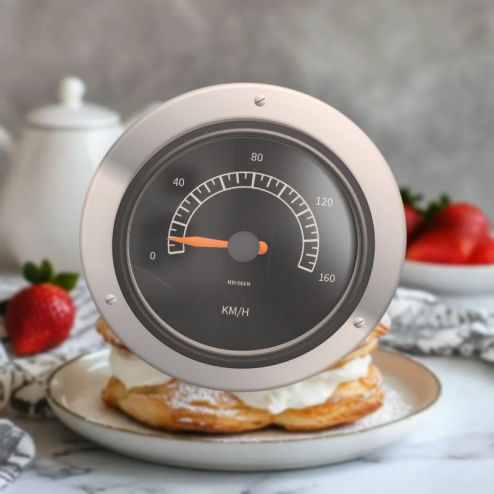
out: 10 km/h
